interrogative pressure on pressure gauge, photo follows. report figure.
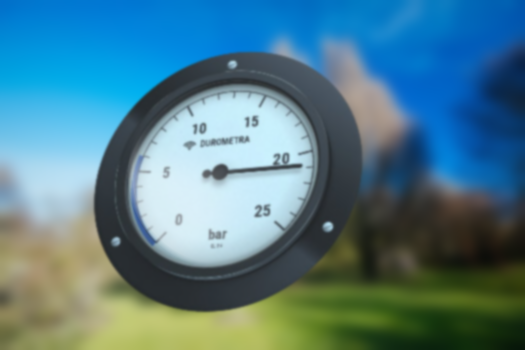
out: 21 bar
